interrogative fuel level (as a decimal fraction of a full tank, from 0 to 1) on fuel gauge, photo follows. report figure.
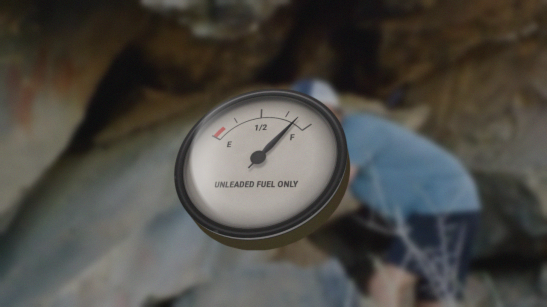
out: 0.875
